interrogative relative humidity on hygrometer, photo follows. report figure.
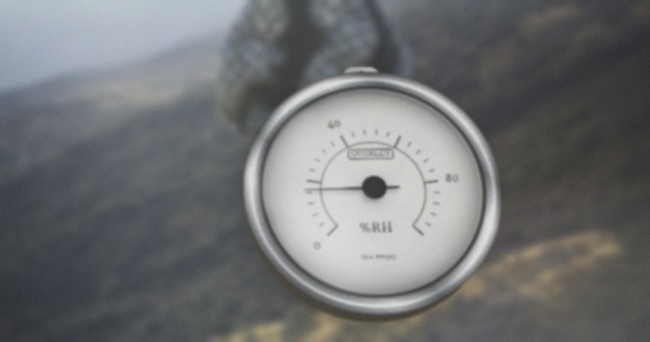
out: 16 %
